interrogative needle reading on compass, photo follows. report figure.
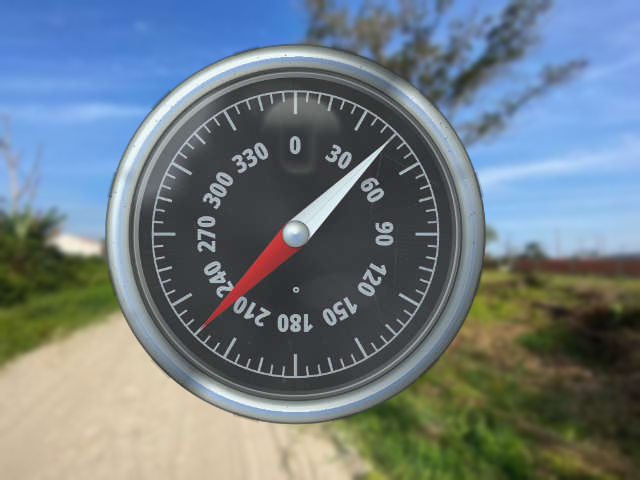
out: 225 °
